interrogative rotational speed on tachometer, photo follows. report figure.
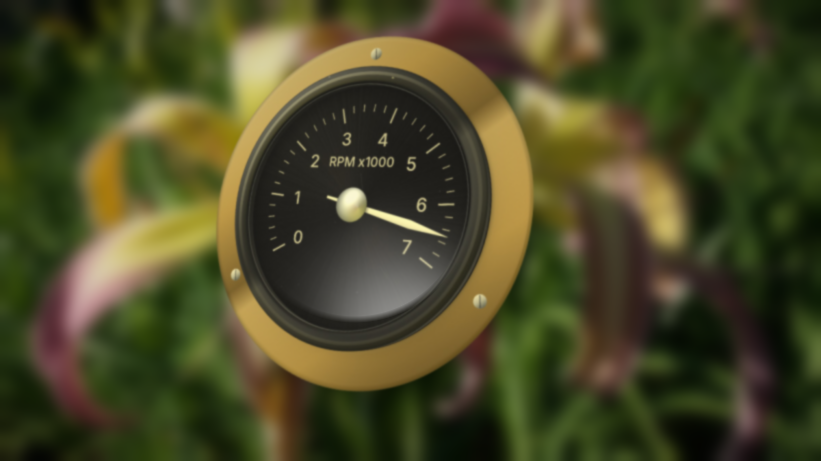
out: 6500 rpm
